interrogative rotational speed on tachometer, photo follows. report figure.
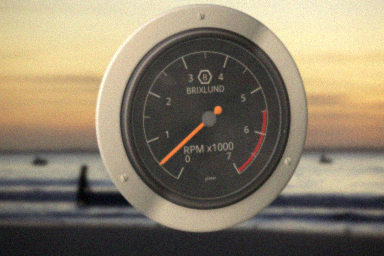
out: 500 rpm
